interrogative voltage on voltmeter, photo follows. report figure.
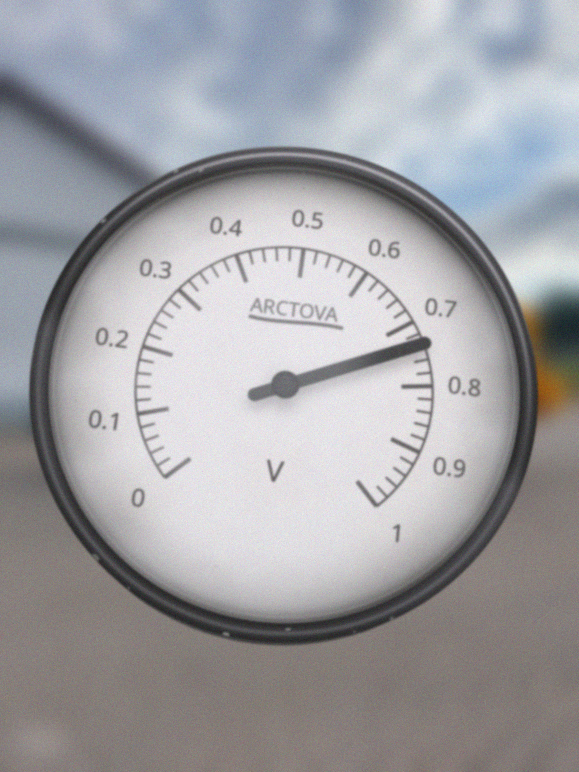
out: 0.74 V
